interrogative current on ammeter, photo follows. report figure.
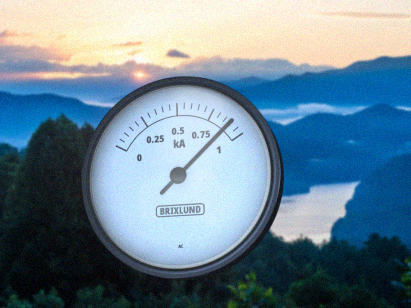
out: 0.9 kA
